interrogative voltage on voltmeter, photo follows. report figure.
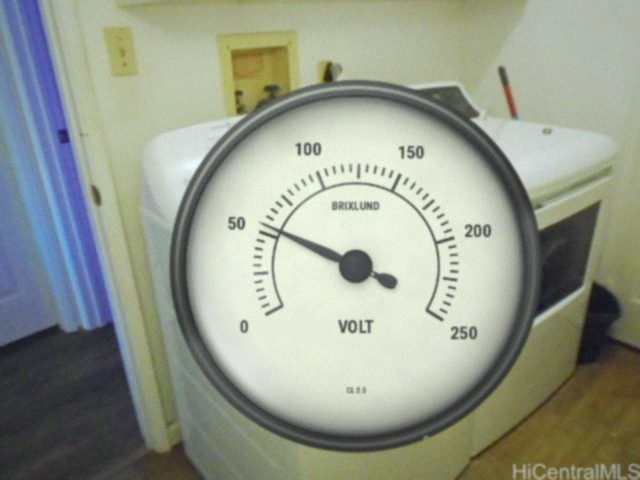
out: 55 V
